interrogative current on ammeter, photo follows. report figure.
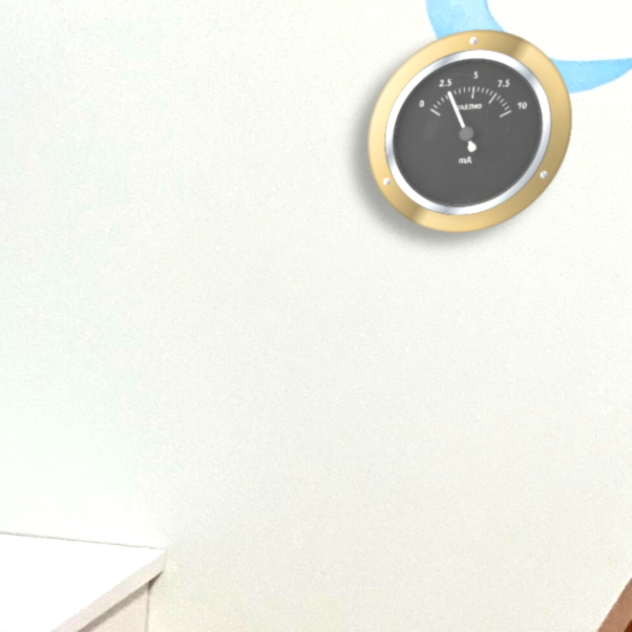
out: 2.5 mA
